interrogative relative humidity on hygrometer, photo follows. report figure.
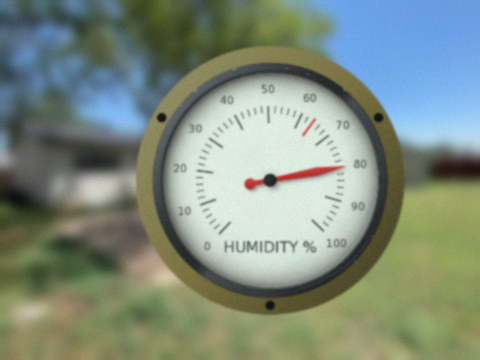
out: 80 %
